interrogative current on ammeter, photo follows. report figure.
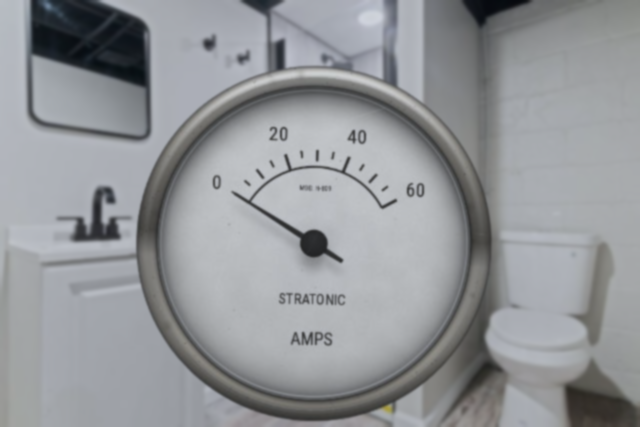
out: 0 A
